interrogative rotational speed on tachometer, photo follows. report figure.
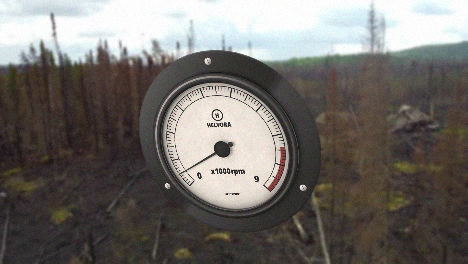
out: 500 rpm
